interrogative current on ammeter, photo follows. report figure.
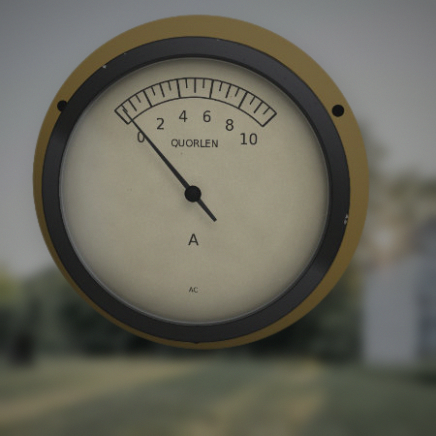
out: 0.5 A
